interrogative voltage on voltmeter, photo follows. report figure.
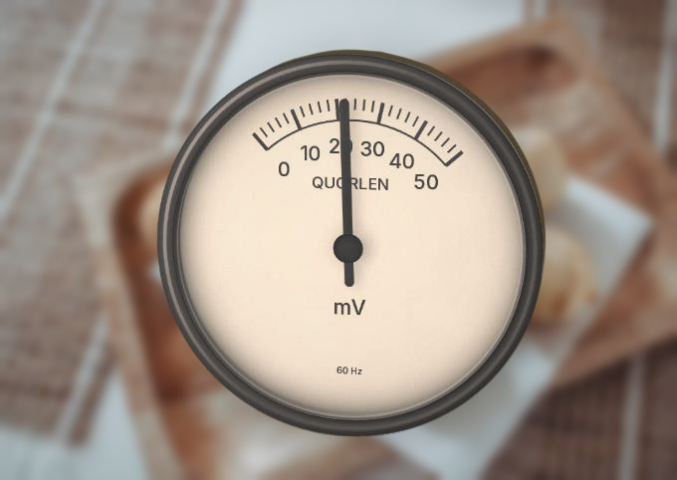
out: 22 mV
